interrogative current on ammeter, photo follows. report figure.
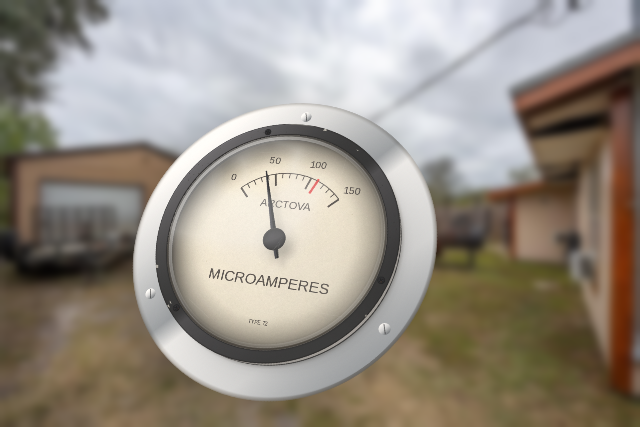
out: 40 µA
